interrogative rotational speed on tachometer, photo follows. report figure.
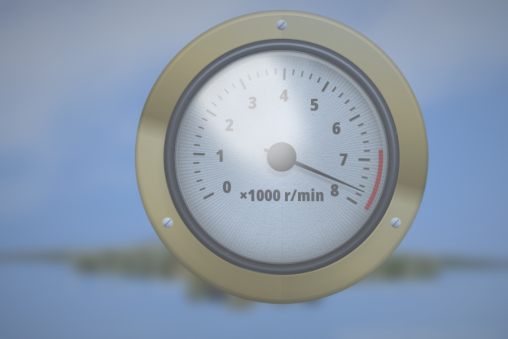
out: 7700 rpm
